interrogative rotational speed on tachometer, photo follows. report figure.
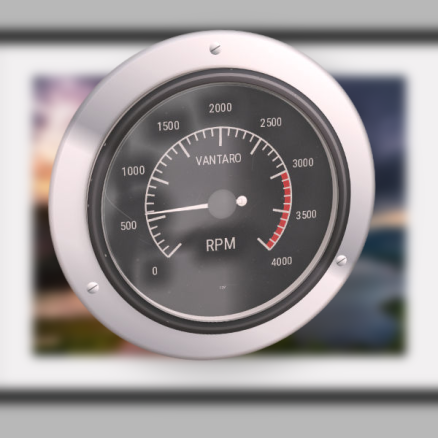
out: 600 rpm
